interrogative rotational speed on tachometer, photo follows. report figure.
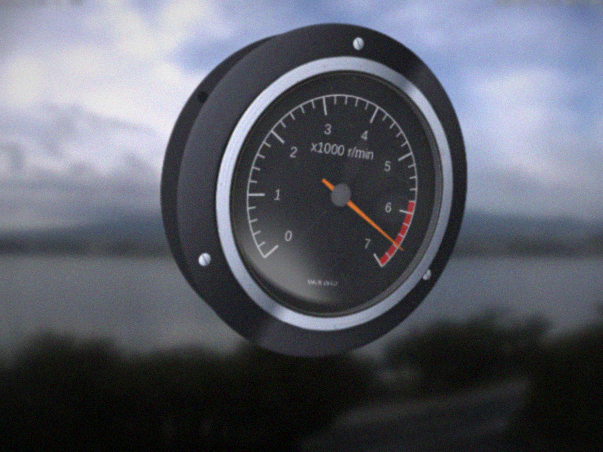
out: 6600 rpm
